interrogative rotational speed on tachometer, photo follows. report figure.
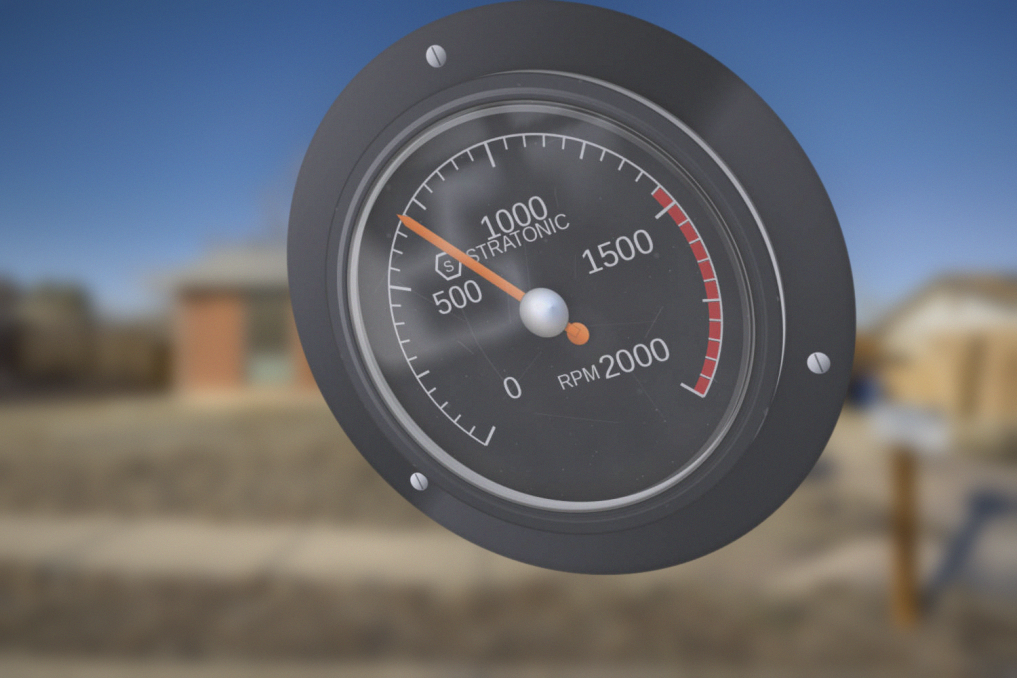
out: 700 rpm
